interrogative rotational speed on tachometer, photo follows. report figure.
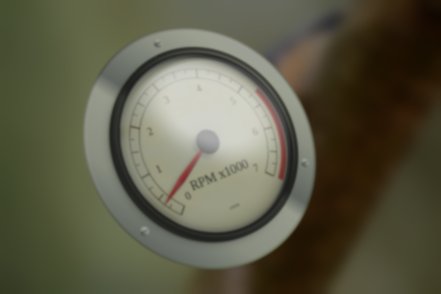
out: 375 rpm
